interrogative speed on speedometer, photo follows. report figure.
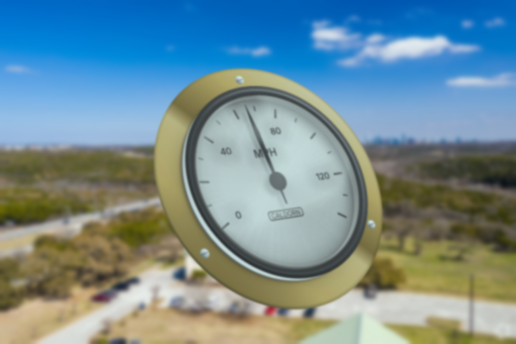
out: 65 mph
